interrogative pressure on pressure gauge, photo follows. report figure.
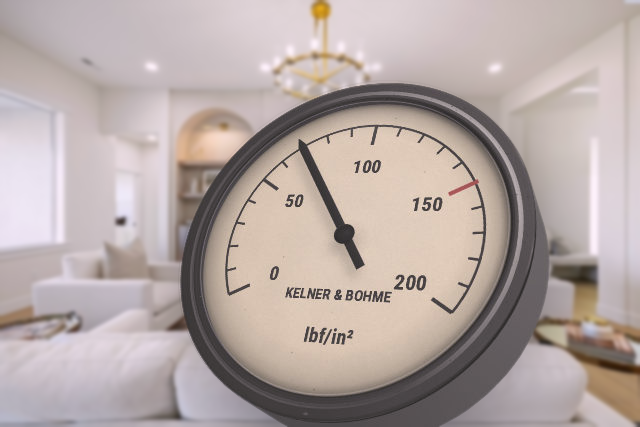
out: 70 psi
